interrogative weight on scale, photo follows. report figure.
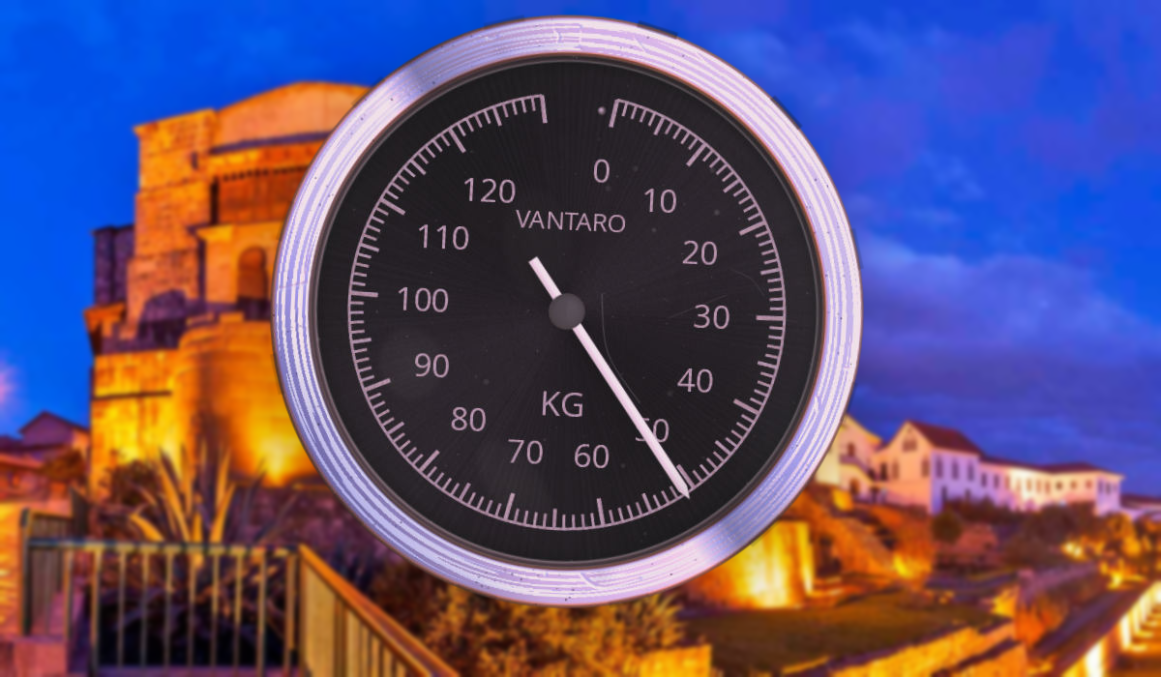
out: 51 kg
